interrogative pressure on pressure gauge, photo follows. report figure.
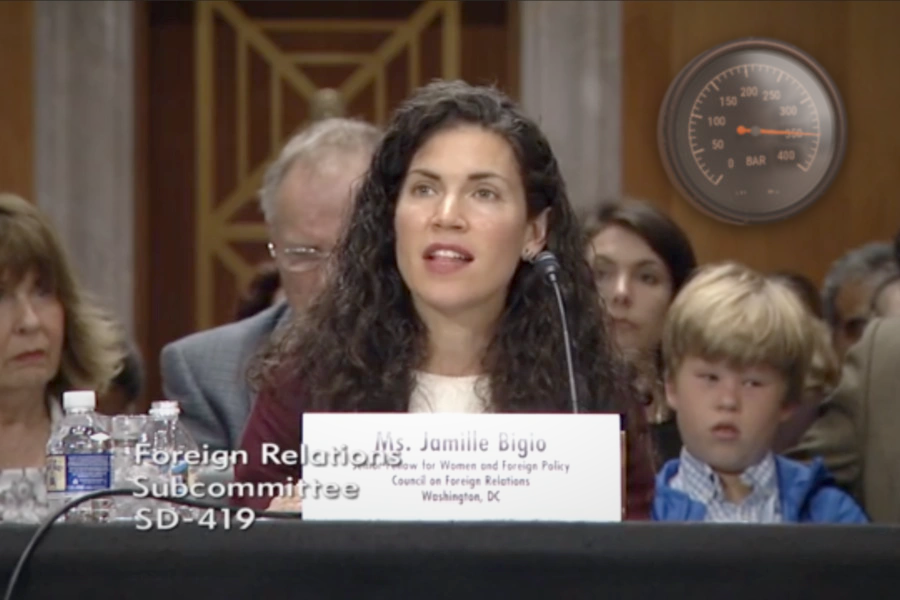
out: 350 bar
